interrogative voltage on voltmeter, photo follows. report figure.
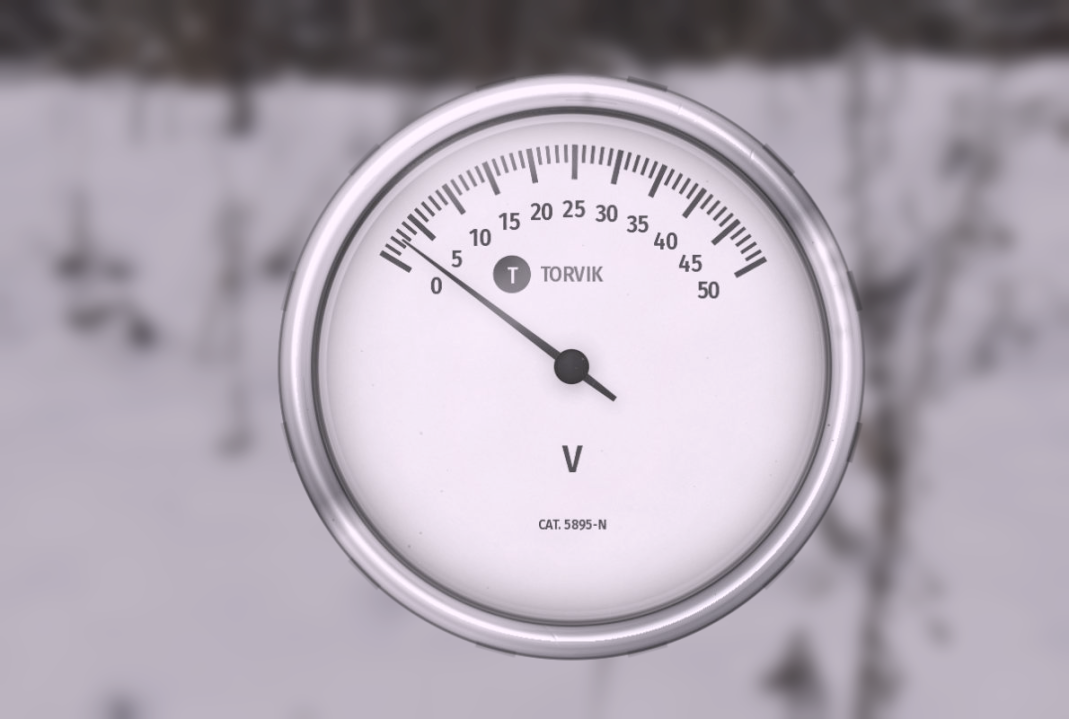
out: 2.5 V
